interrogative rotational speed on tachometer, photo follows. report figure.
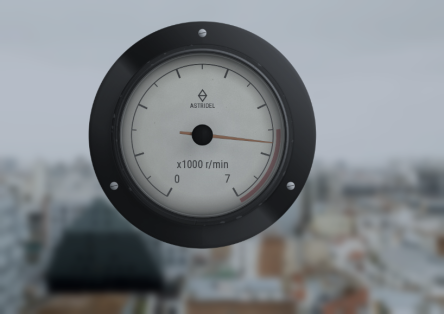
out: 5750 rpm
